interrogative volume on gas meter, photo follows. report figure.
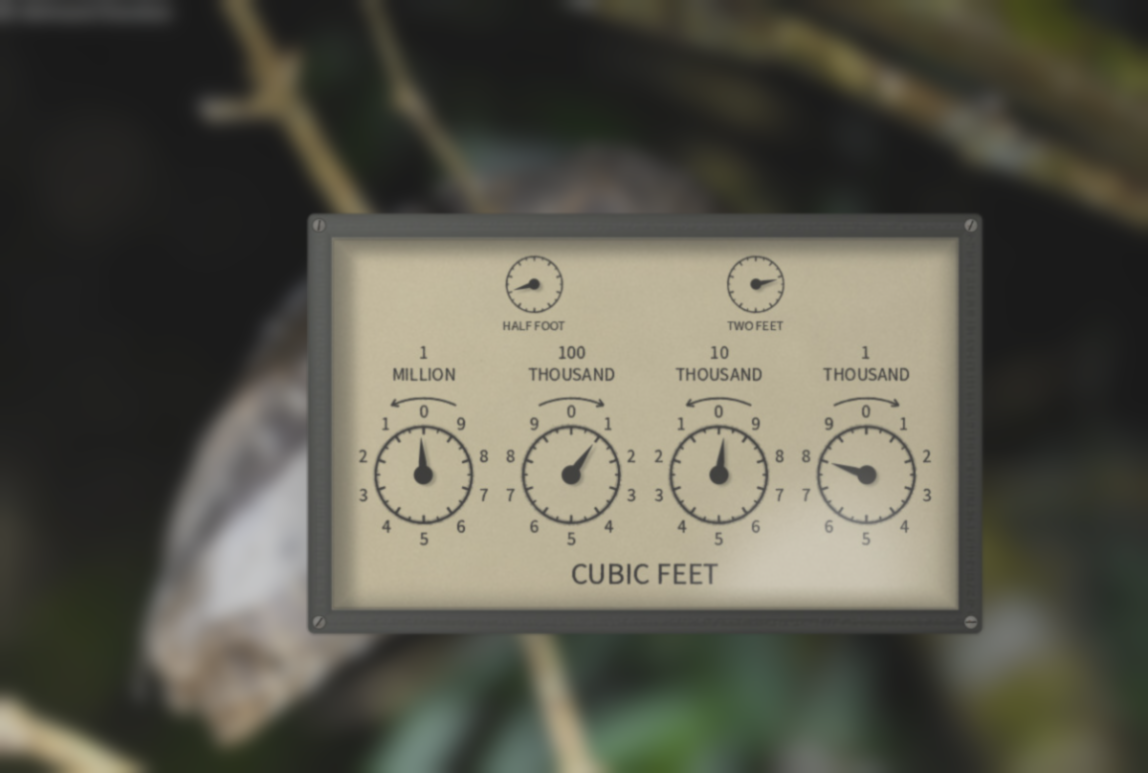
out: 9800 ft³
